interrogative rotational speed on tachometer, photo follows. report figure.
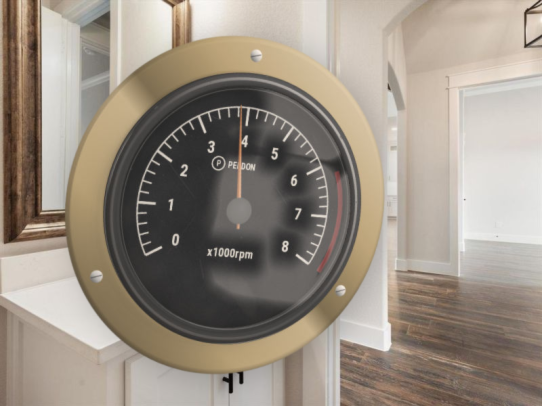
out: 3800 rpm
